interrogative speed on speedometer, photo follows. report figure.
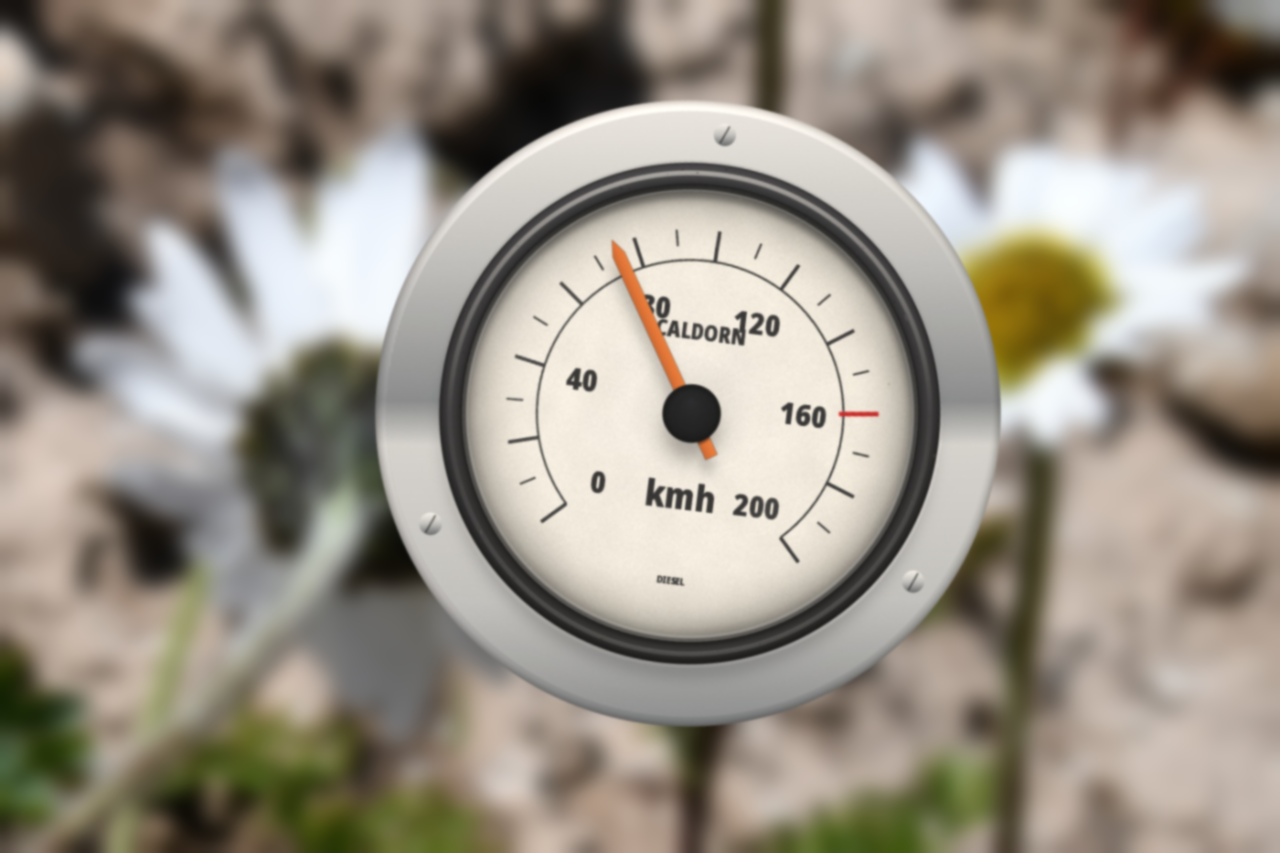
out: 75 km/h
